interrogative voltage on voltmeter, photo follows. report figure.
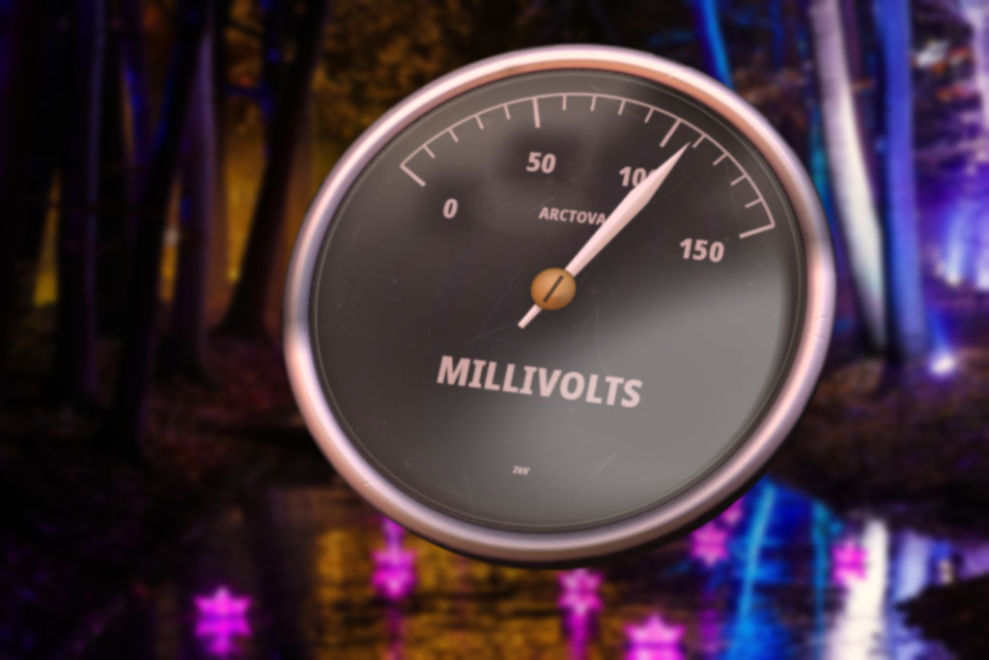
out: 110 mV
